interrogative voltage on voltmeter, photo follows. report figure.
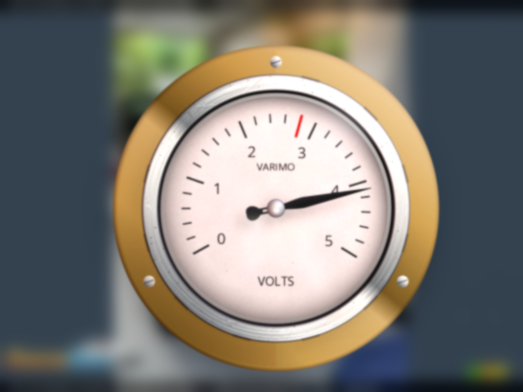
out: 4.1 V
